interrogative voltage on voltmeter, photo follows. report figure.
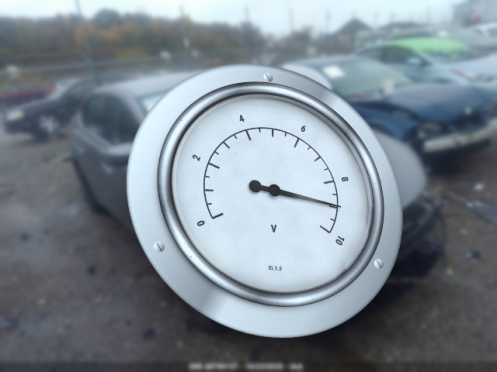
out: 9 V
